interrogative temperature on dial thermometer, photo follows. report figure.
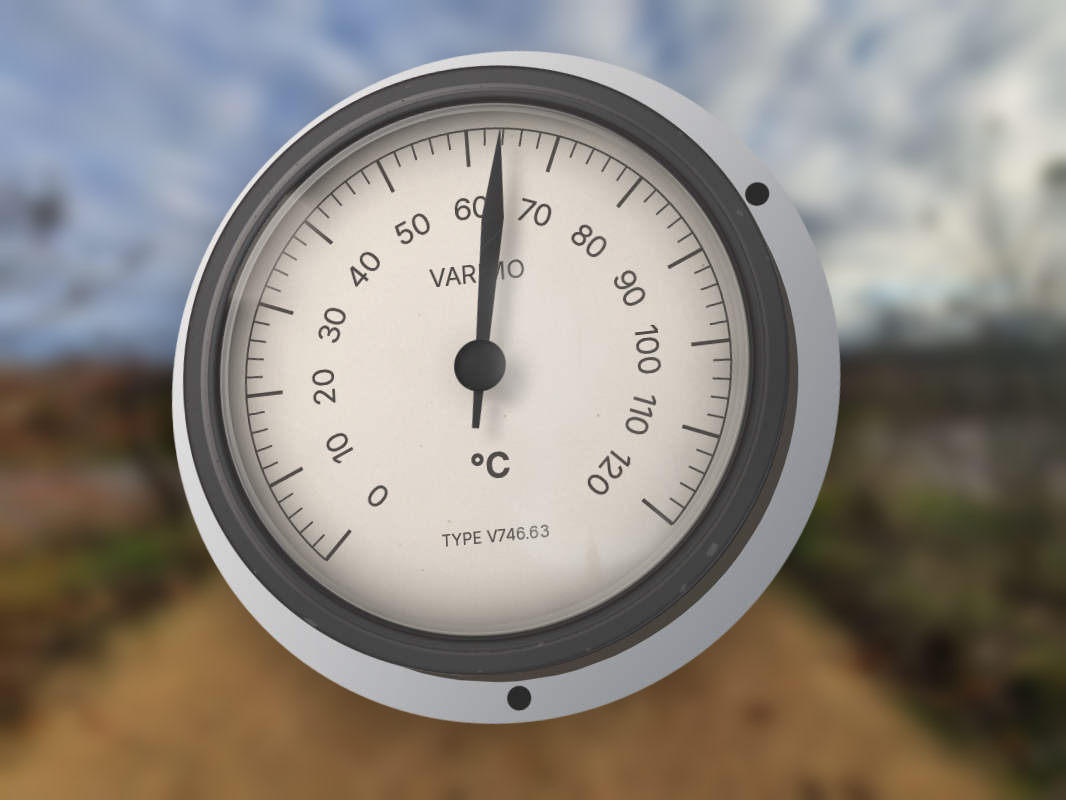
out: 64 °C
